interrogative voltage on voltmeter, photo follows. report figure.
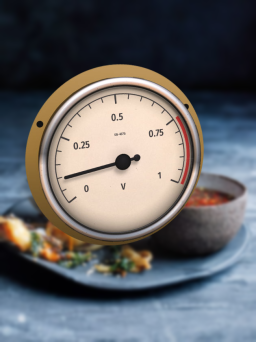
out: 0.1 V
